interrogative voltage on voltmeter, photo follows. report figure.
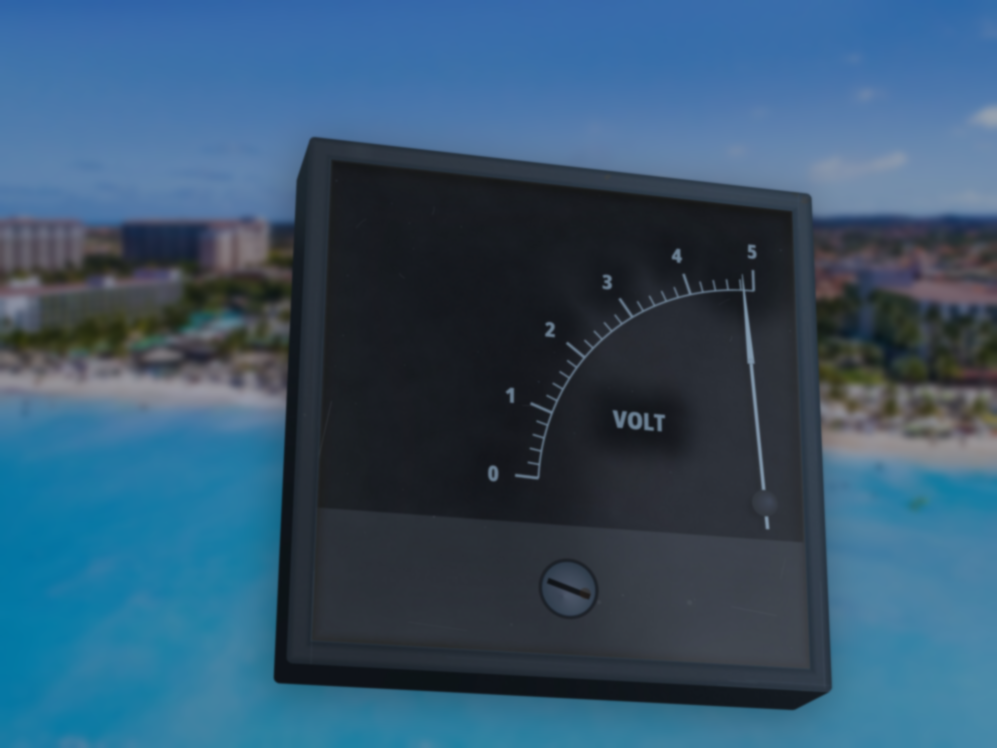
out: 4.8 V
